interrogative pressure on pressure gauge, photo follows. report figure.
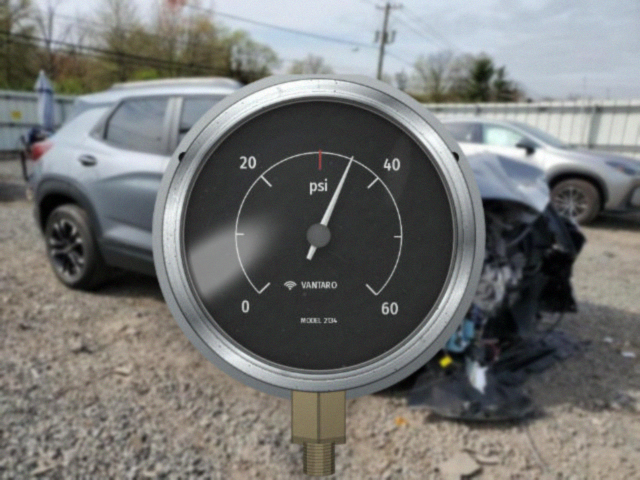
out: 35 psi
